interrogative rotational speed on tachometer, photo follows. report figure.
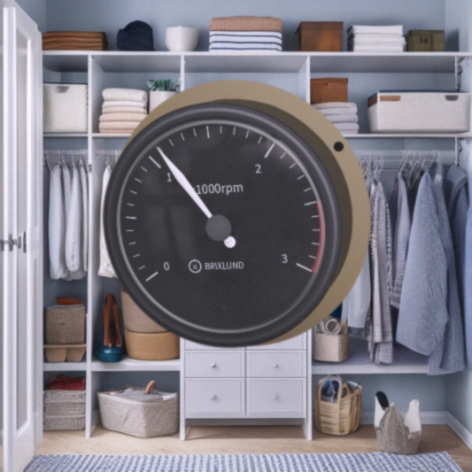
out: 1100 rpm
